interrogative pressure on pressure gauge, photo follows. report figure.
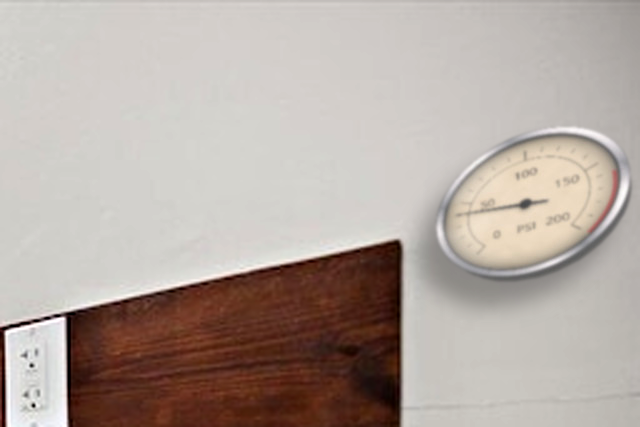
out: 40 psi
